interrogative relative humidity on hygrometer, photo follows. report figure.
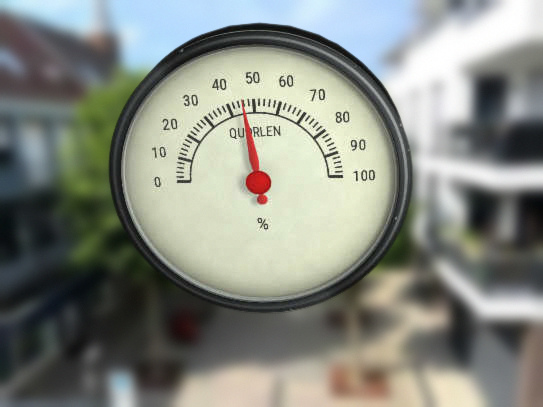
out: 46 %
